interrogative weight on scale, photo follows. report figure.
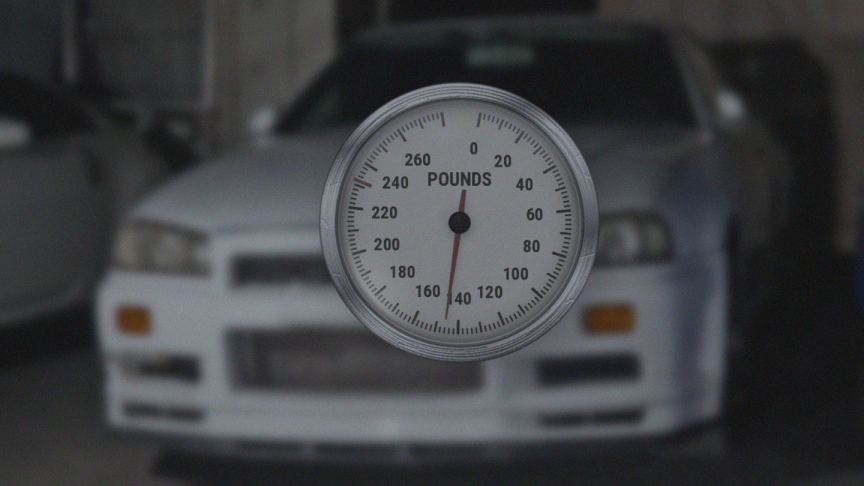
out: 146 lb
